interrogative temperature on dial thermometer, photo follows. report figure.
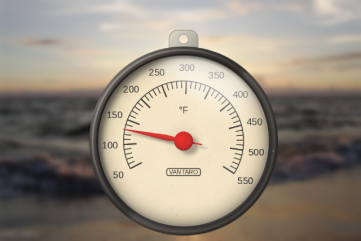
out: 130 °F
